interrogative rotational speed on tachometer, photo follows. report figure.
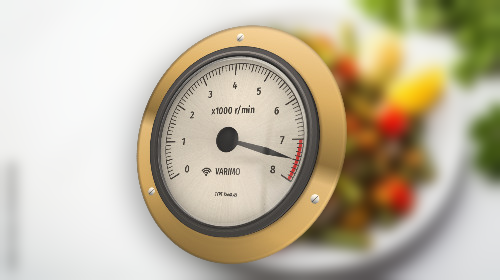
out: 7500 rpm
